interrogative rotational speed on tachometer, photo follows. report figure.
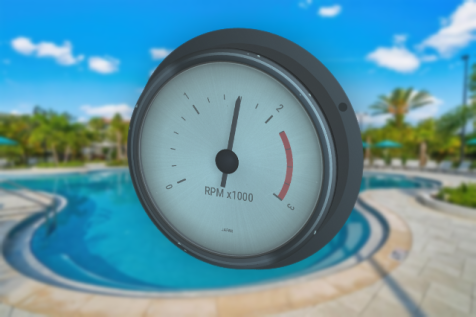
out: 1600 rpm
